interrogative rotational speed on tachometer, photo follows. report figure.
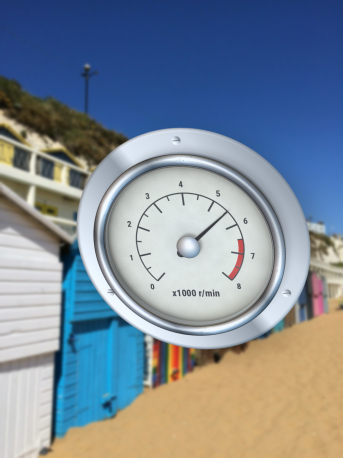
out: 5500 rpm
